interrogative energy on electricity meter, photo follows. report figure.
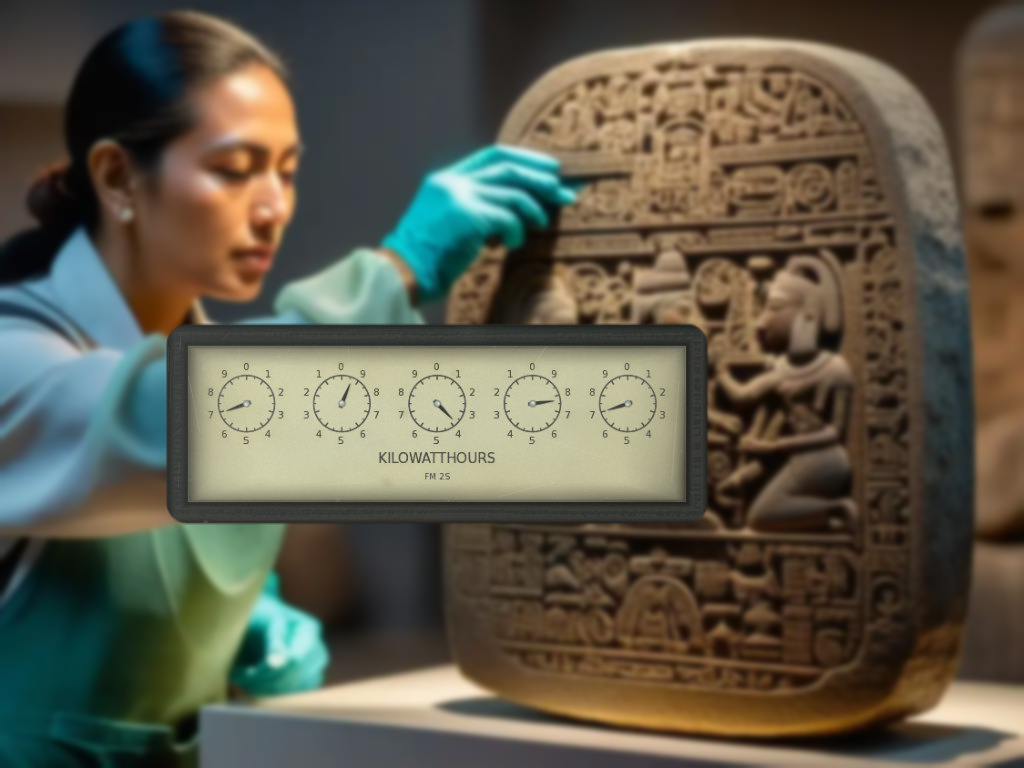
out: 69377 kWh
